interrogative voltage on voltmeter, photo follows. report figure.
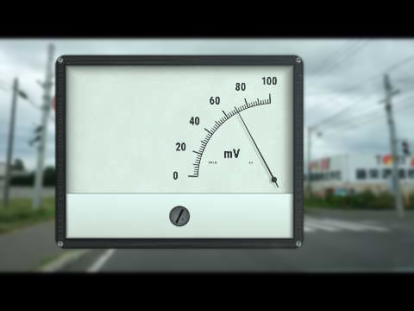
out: 70 mV
